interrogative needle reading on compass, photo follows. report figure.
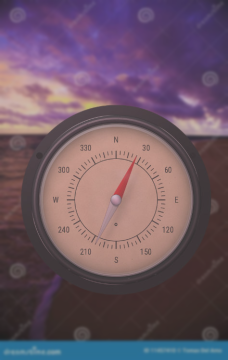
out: 25 °
